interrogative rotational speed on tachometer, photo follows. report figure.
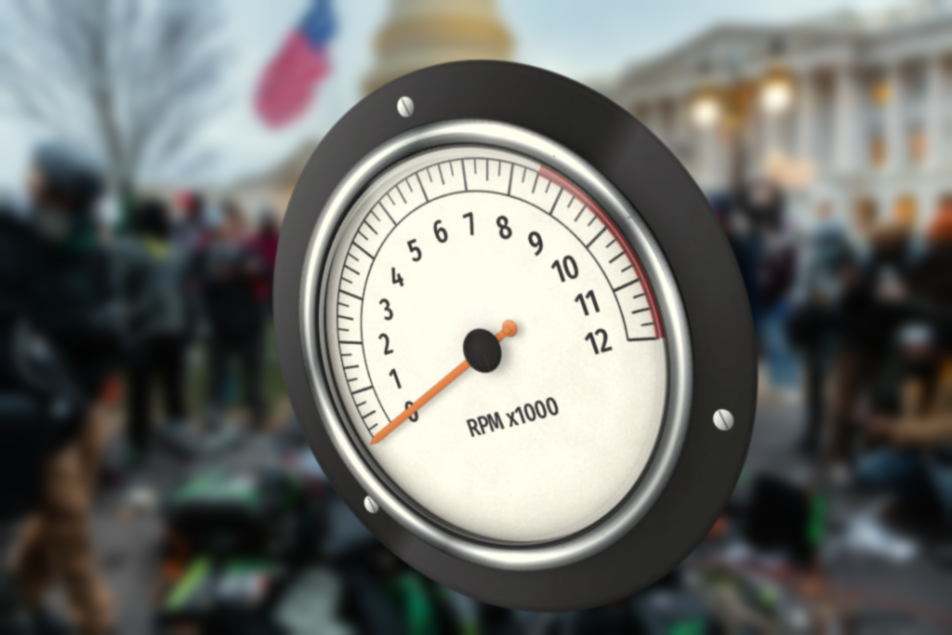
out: 0 rpm
